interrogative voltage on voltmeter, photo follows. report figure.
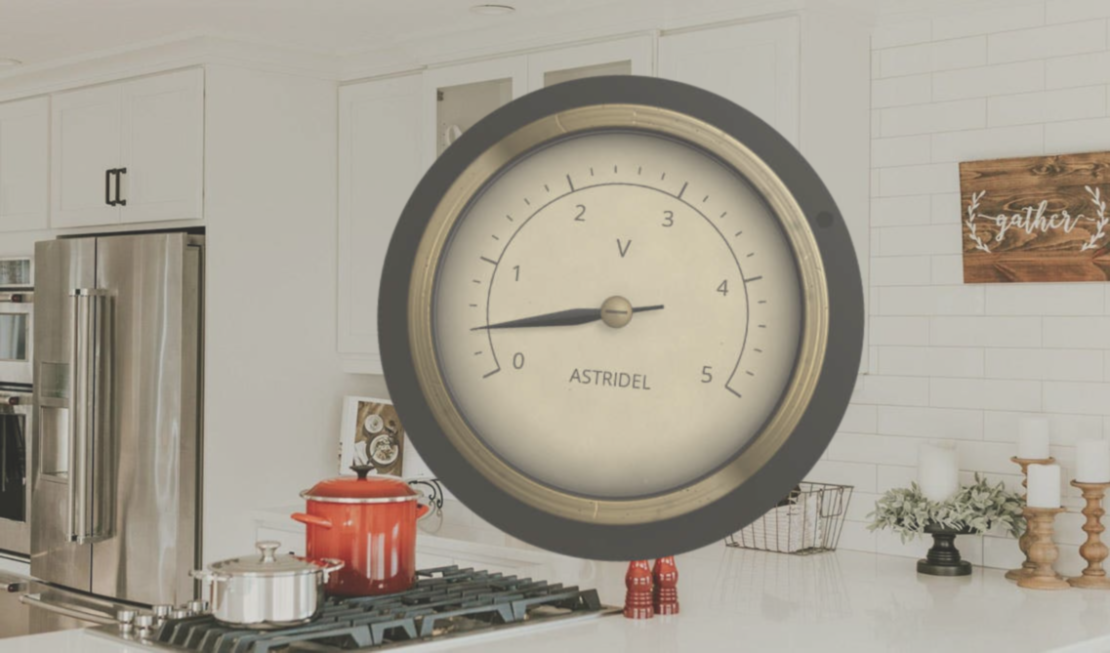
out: 0.4 V
